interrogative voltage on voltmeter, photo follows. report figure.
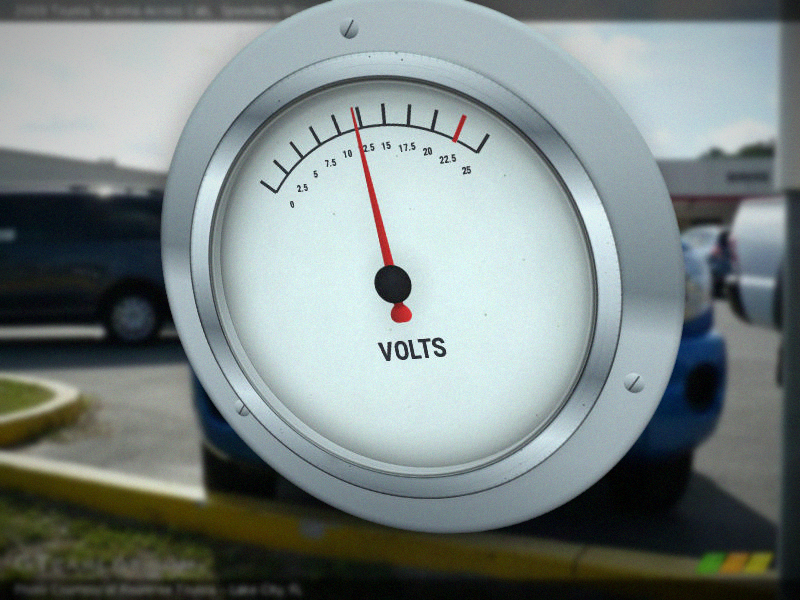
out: 12.5 V
